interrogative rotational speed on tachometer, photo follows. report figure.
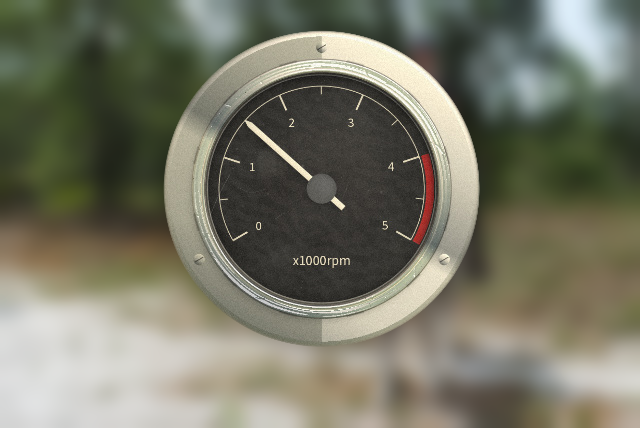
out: 1500 rpm
